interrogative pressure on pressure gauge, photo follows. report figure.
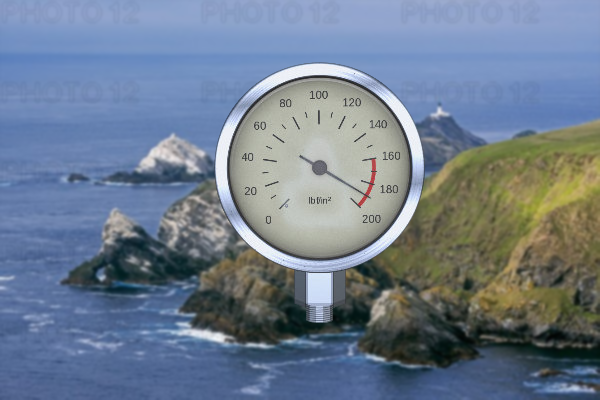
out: 190 psi
